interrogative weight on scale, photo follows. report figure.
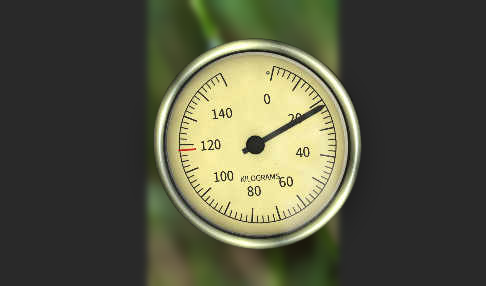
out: 22 kg
